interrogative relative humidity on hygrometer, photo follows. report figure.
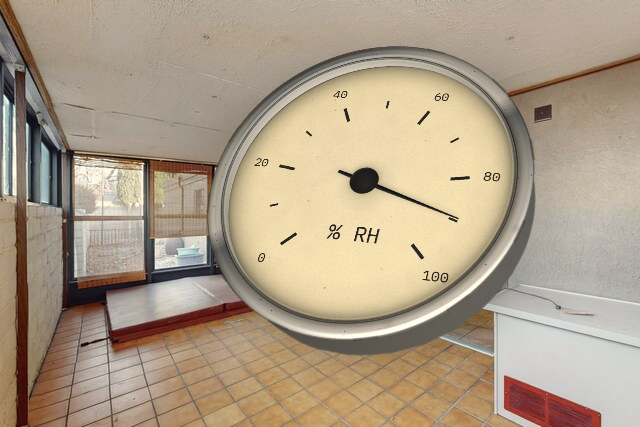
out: 90 %
